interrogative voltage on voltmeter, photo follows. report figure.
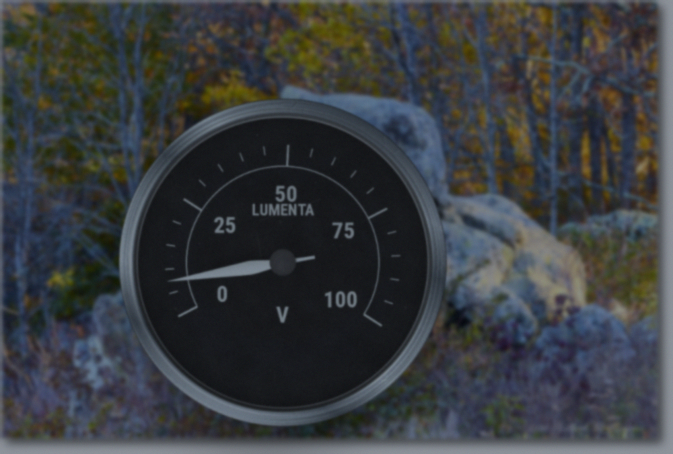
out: 7.5 V
